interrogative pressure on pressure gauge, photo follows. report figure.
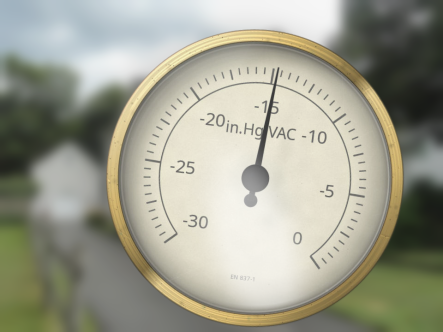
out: -14.75 inHg
